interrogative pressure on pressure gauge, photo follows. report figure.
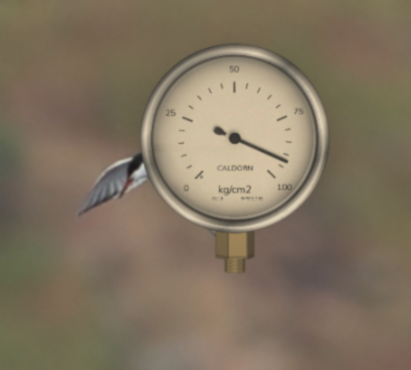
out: 92.5 kg/cm²
